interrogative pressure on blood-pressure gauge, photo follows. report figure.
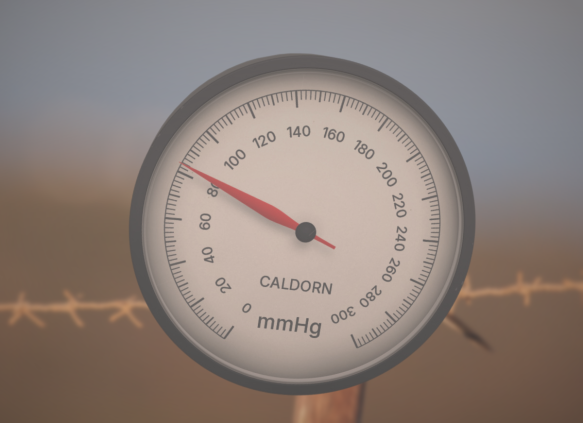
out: 84 mmHg
